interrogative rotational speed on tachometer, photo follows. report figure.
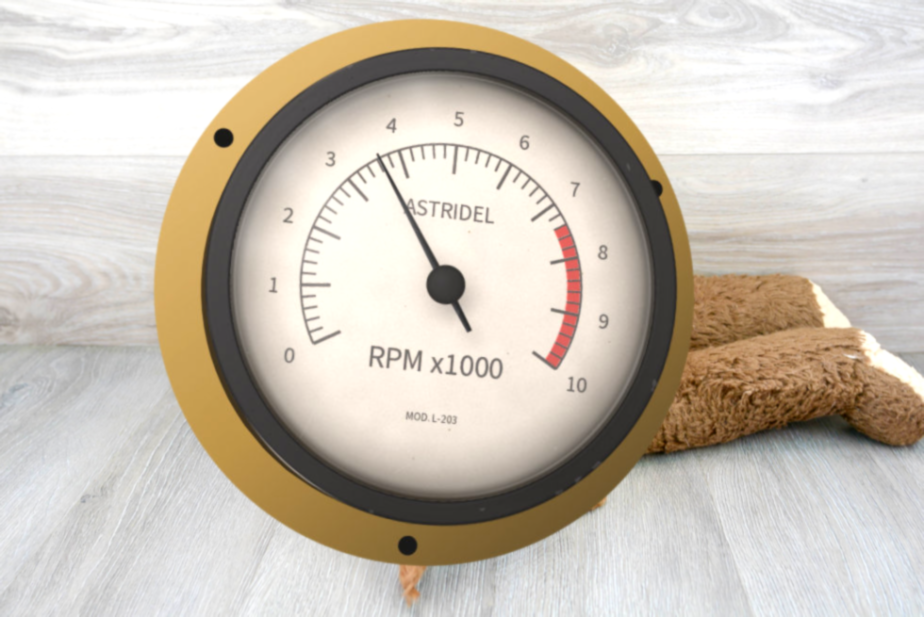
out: 3600 rpm
